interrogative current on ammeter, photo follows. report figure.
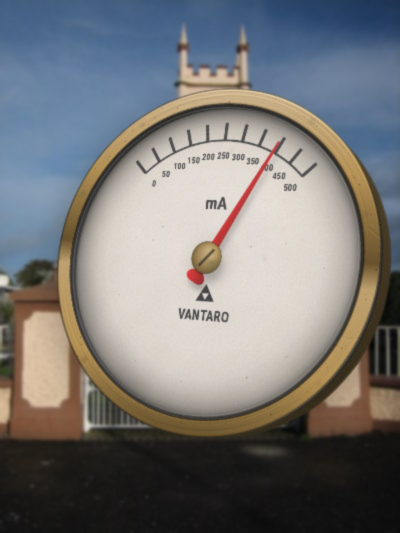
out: 400 mA
